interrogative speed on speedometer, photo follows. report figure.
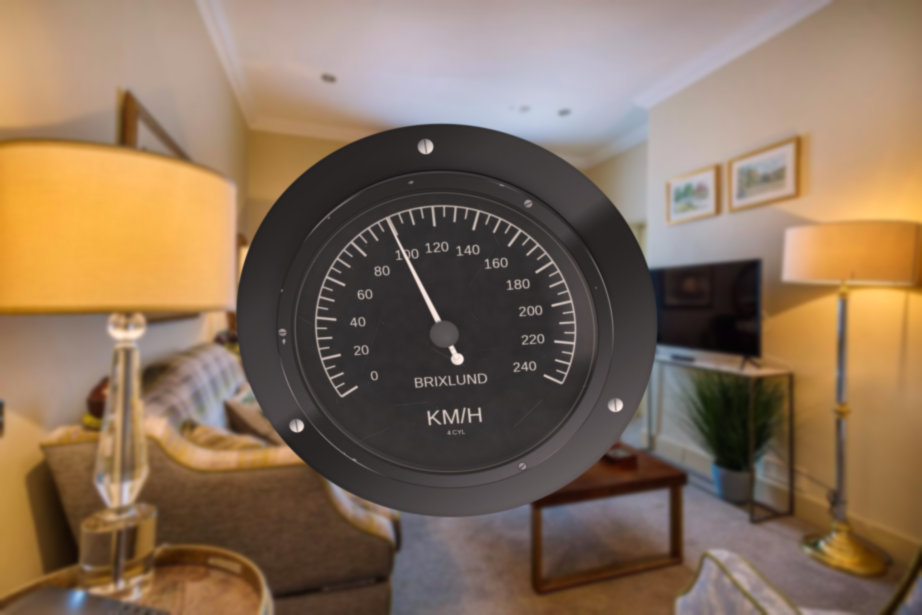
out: 100 km/h
